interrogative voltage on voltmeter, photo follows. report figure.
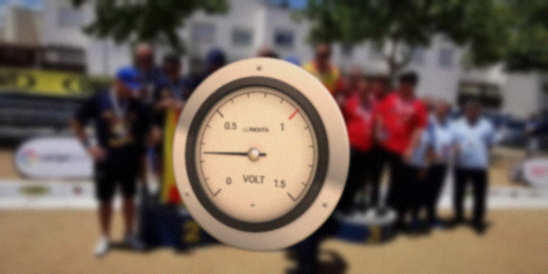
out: 0.25 V
